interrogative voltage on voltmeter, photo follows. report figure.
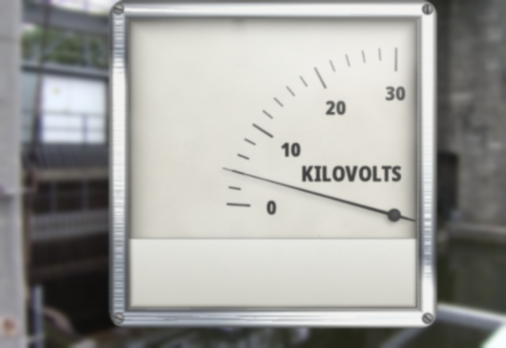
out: 4 kV
